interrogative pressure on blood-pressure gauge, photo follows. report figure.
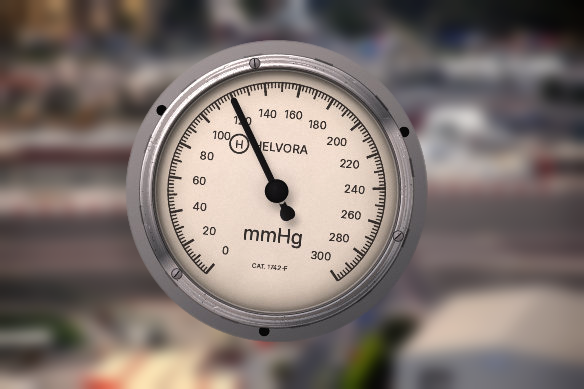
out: 120 mmHg
